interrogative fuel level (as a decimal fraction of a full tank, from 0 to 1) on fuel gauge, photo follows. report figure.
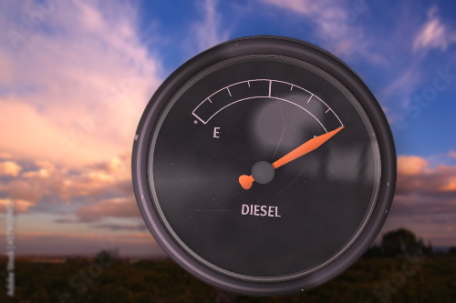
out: 1
